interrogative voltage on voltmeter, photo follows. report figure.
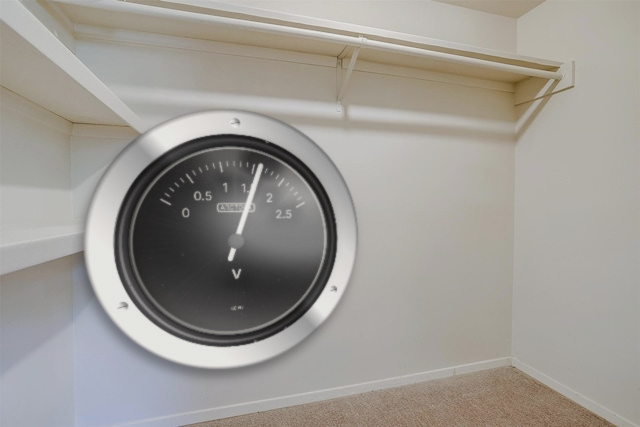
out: 1.6 V
